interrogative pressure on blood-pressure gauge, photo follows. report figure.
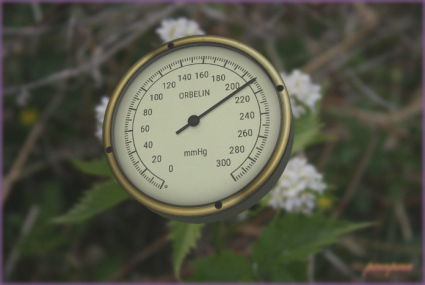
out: 210 mmHg
